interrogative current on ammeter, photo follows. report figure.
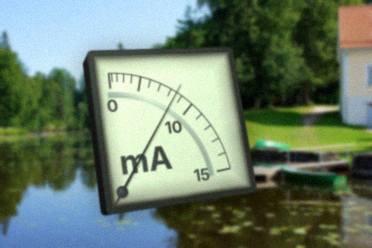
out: 8.5 mA
